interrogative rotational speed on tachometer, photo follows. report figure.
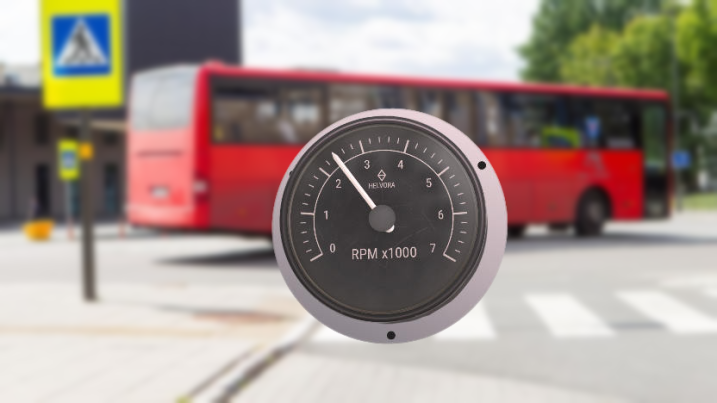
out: 2400 rpm
